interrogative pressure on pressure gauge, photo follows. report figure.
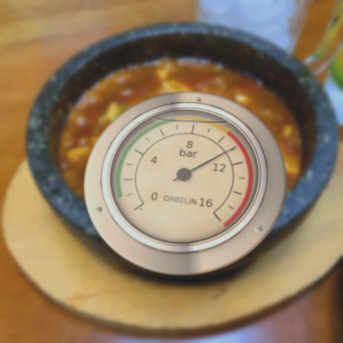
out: 11 bar
